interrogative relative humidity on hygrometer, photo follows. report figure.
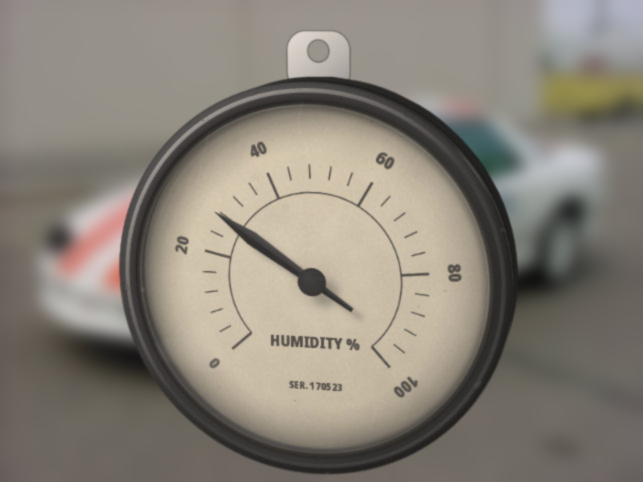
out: 28 %
